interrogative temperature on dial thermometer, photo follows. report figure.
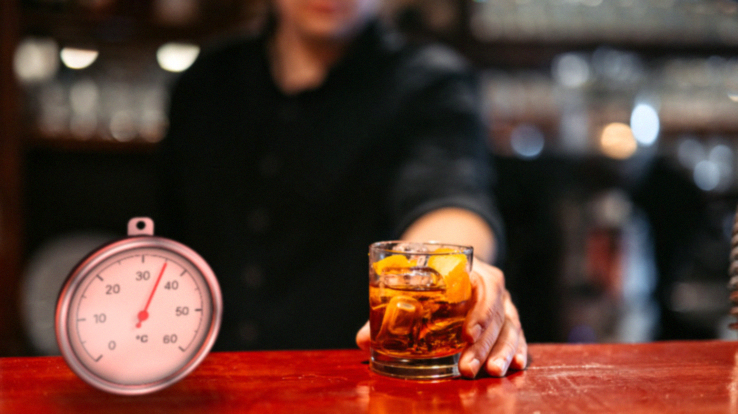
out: 35 °C
